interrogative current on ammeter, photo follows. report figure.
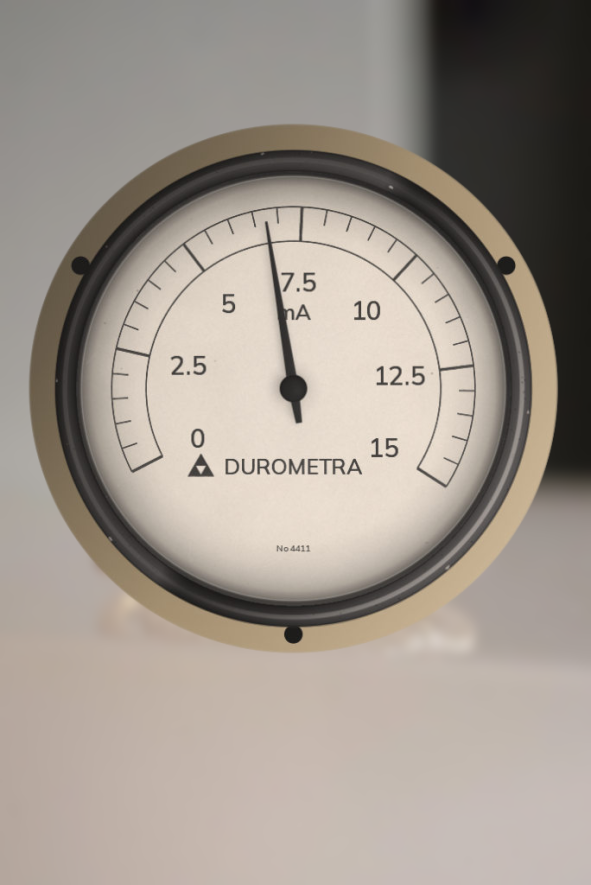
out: 6.75 mA
